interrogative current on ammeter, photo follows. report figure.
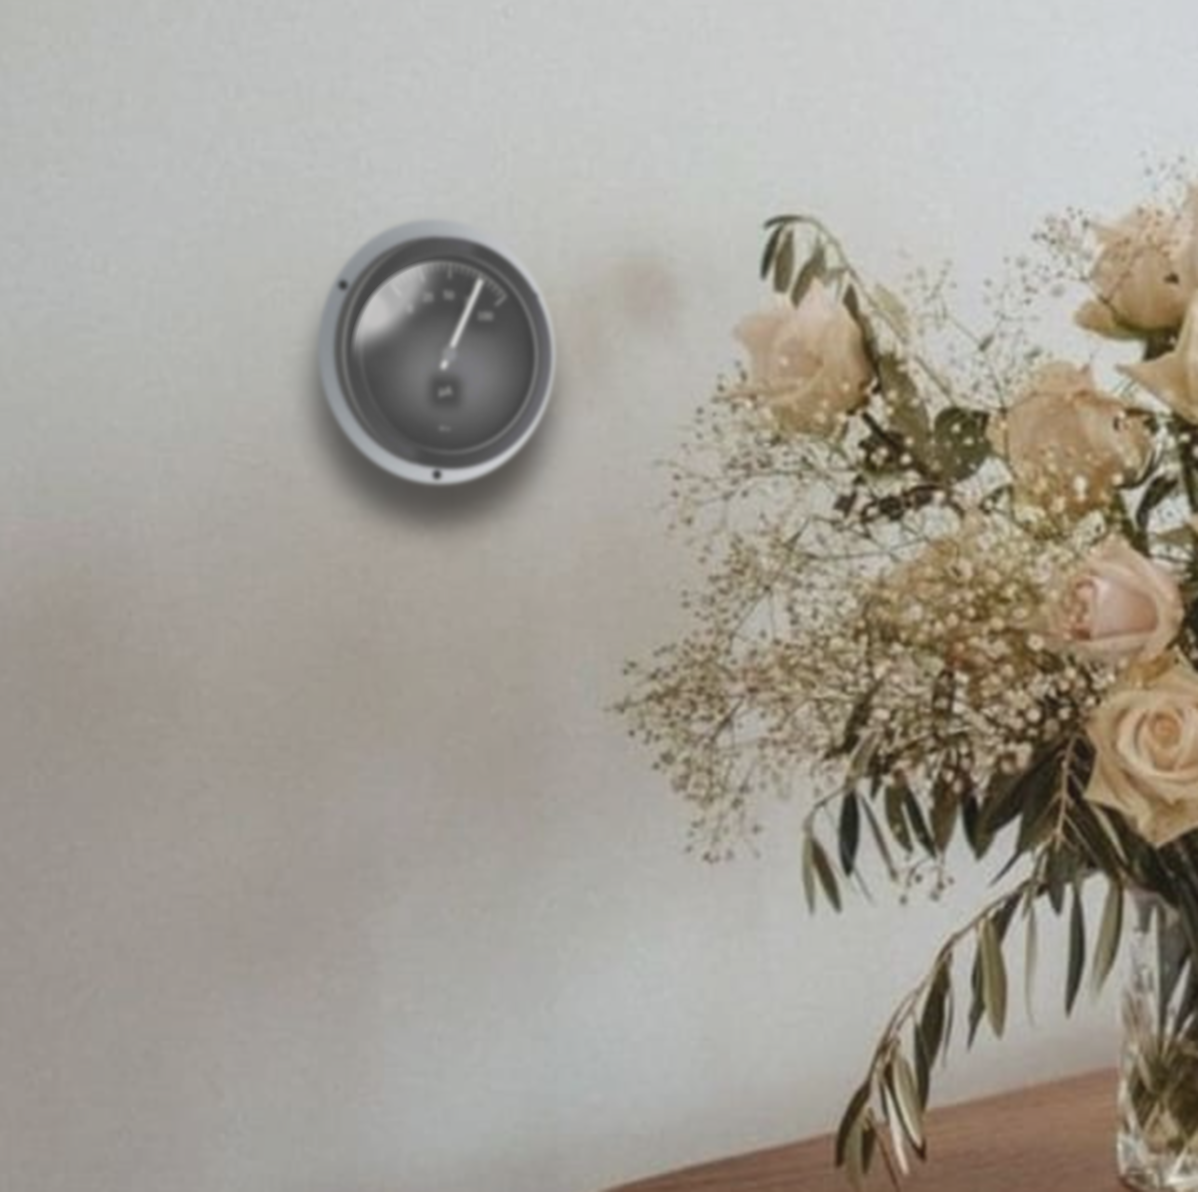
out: 75 µA
